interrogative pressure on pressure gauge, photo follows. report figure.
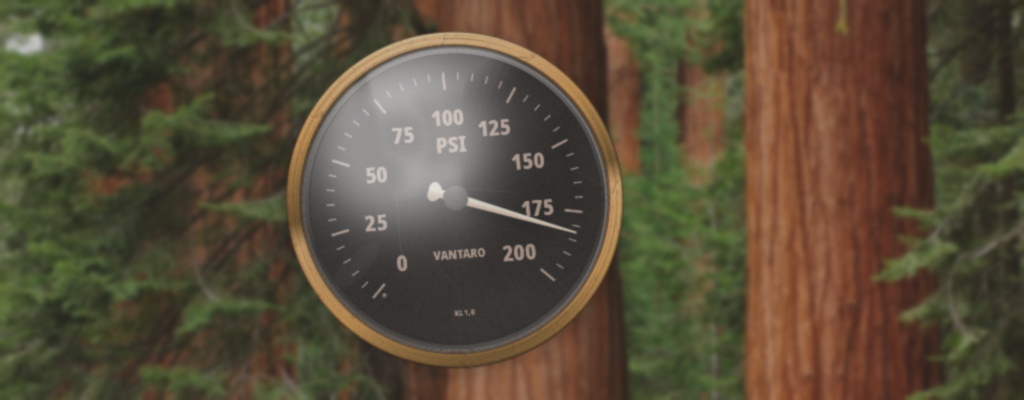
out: 182.5 psi
